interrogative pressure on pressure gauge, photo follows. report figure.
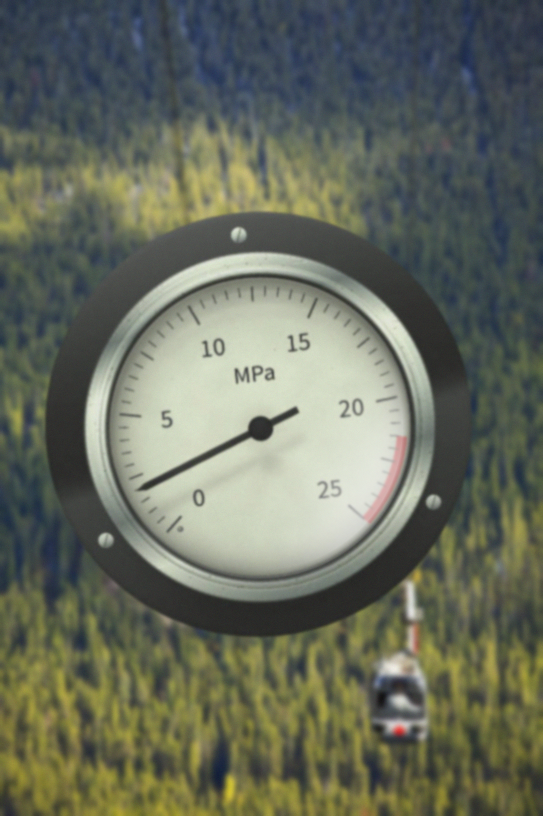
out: 2 MPa
